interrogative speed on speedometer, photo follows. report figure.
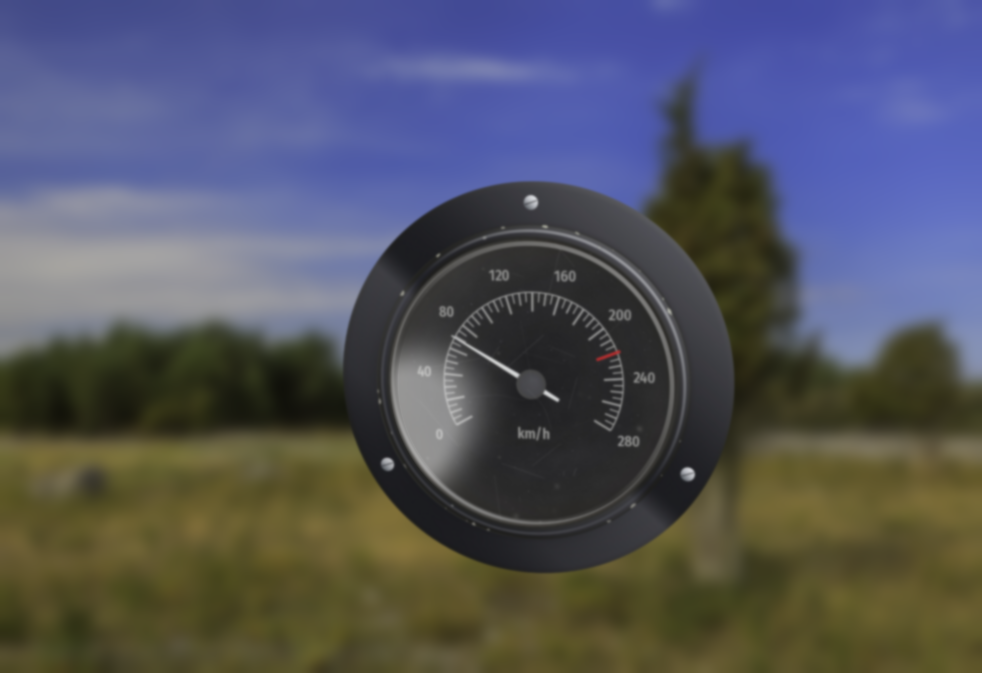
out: 70 km/h
